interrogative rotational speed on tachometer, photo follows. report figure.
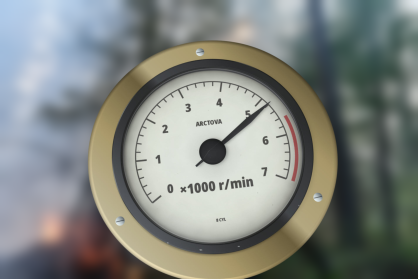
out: 5200 rpm
